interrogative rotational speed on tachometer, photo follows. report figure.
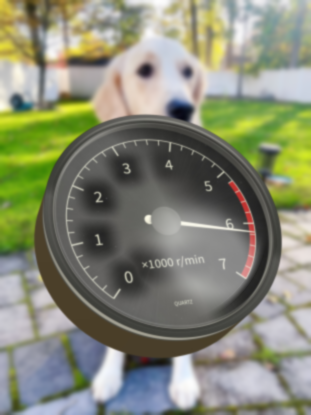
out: 6200 rpm
